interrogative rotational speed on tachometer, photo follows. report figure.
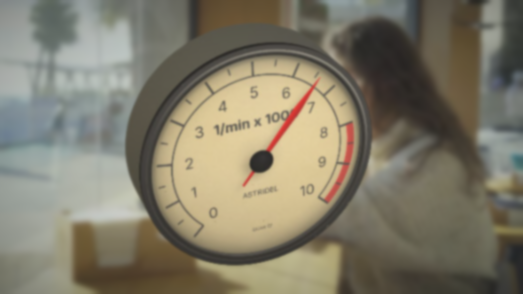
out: 6500 rpm
